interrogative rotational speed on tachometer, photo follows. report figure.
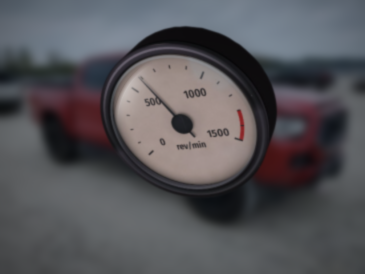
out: 600 rpm
